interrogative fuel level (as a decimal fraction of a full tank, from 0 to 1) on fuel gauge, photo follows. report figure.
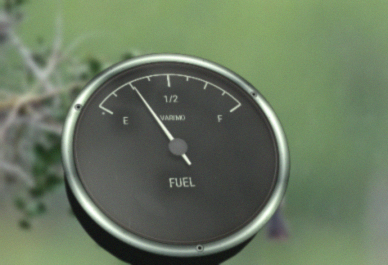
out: 0.25
